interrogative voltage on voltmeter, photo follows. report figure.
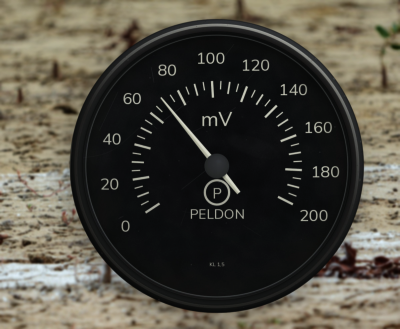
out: 70 mV
